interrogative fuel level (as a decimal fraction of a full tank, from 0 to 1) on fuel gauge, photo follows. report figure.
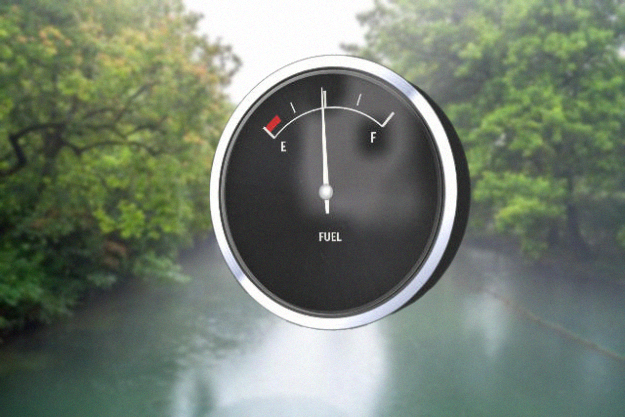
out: 0.5
